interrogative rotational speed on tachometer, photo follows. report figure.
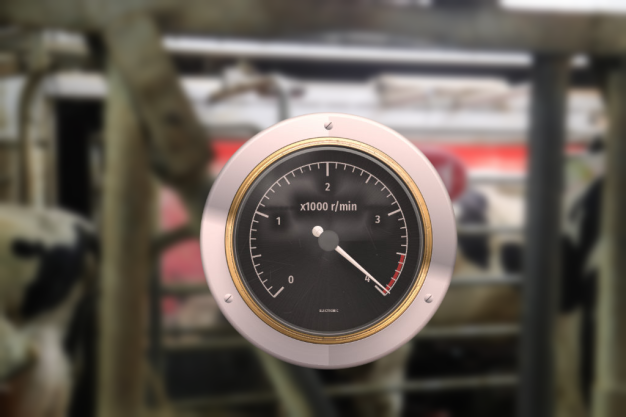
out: 3950 rpm
